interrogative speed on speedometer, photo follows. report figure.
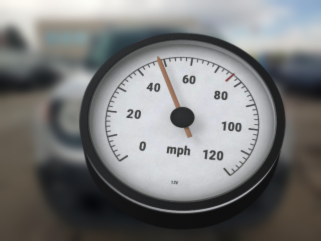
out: 48 mph
